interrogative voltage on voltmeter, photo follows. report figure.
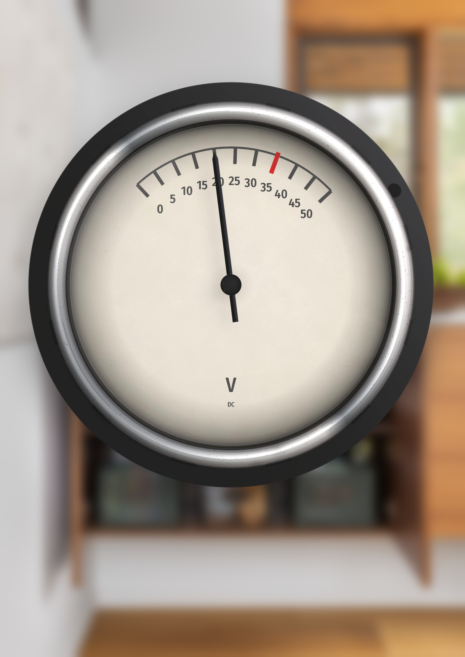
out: 20 V
